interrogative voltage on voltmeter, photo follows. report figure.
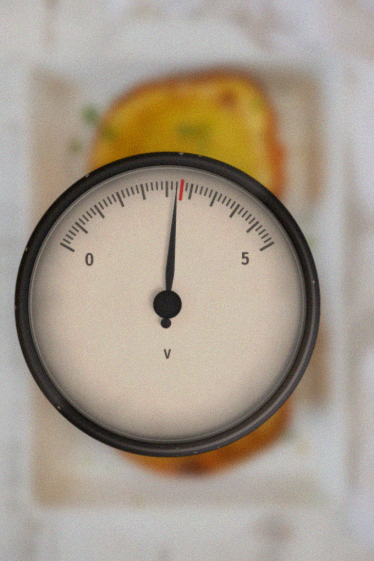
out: 2.7 V
